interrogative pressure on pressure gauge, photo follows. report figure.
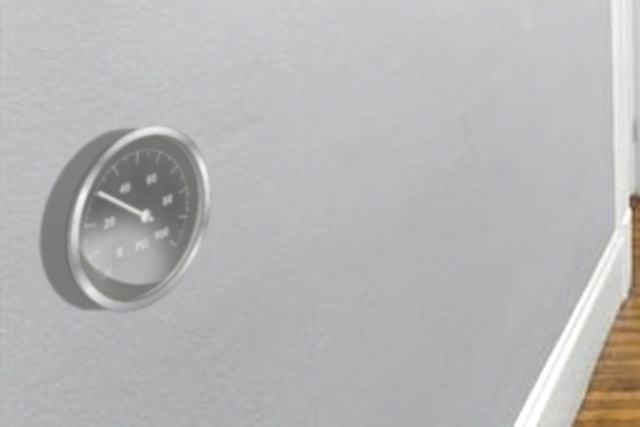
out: 30 psi
